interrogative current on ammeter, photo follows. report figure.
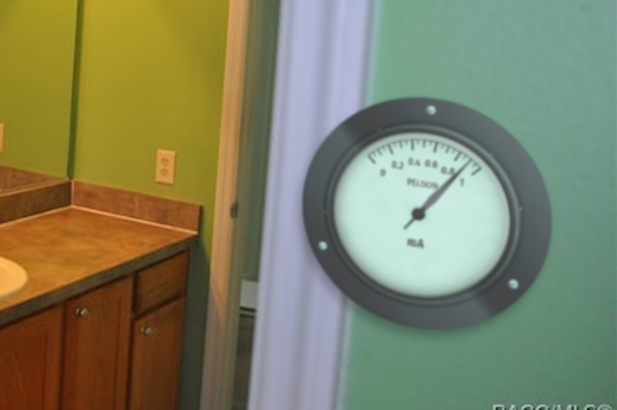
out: 0.9 mA
